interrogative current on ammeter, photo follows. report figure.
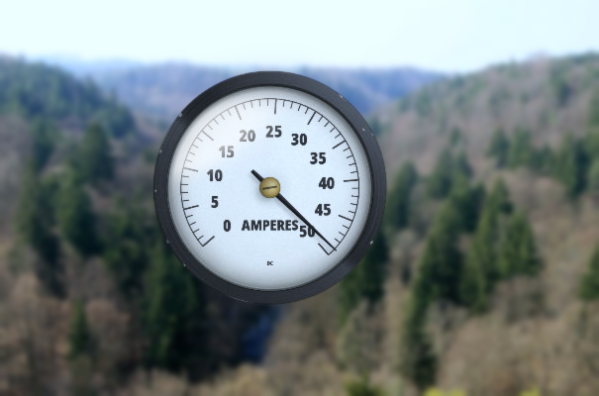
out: 49 A
